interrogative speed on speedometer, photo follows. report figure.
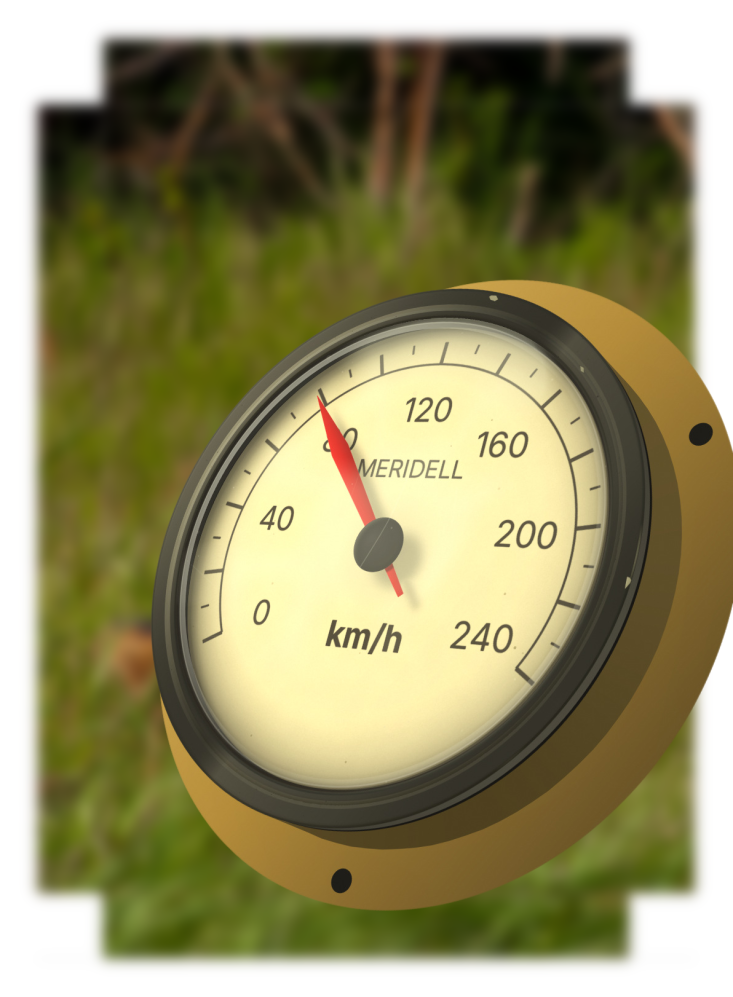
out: 80 km/h
